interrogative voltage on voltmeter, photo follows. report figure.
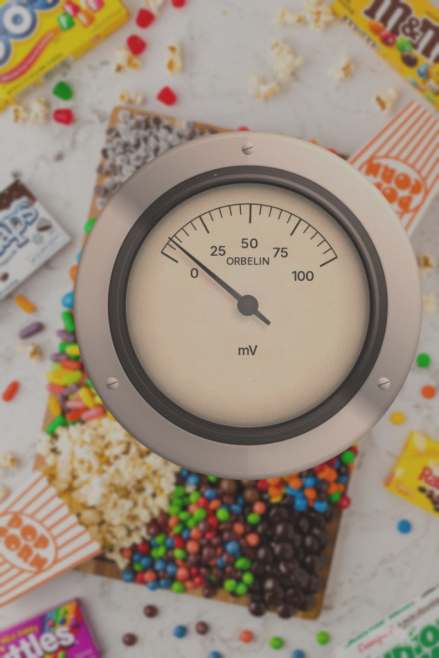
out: 7.5 mV
